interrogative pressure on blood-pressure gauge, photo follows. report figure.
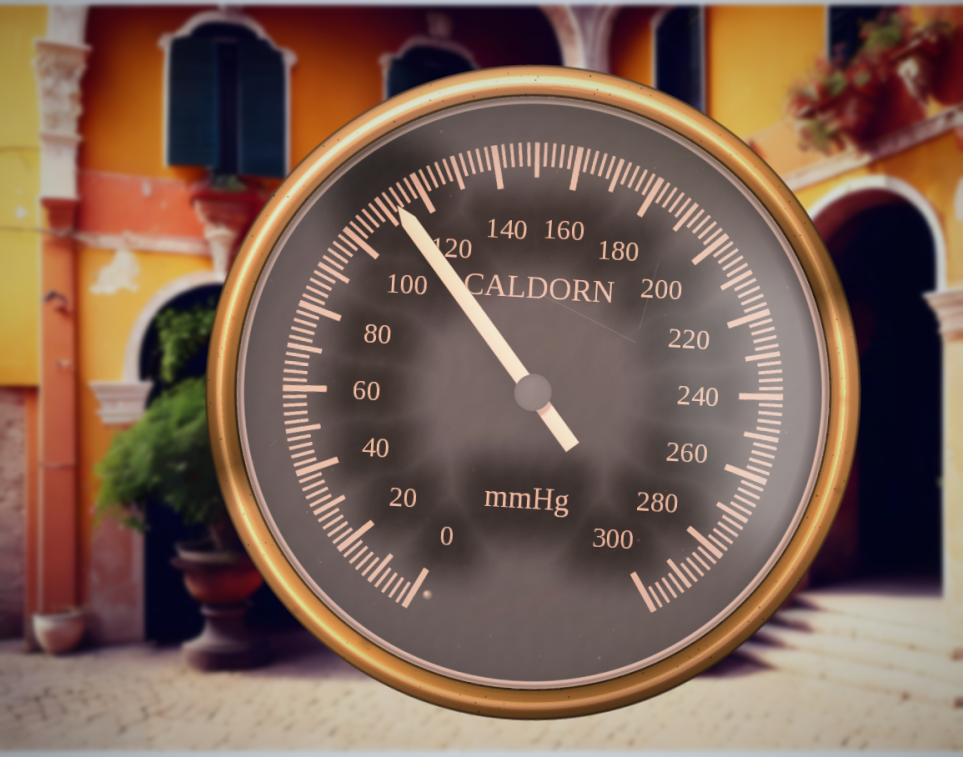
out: 113 mmHg
